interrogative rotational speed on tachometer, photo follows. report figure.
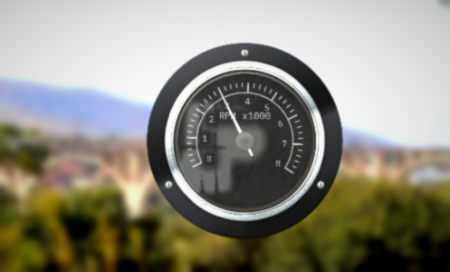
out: 3000 rpm
